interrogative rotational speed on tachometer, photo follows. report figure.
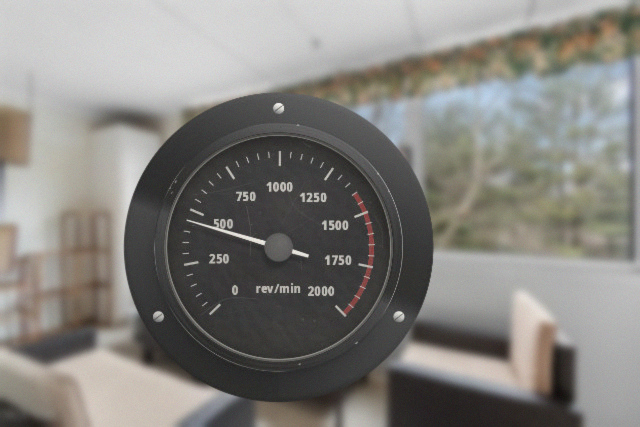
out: 450 rpm
